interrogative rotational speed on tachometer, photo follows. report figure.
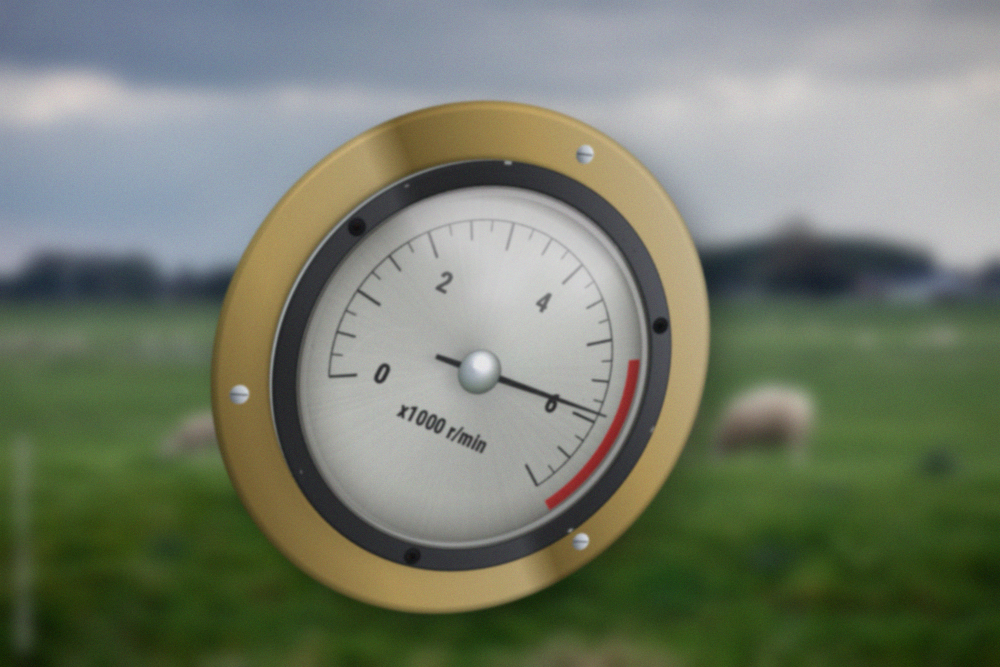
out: 5875 rpm
